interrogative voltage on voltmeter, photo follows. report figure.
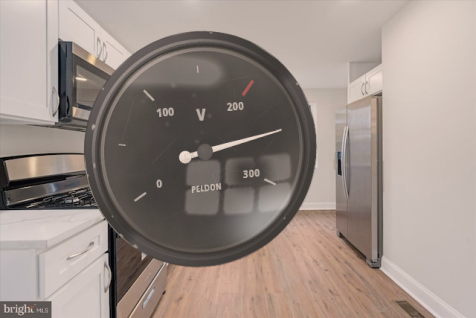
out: 250 V
